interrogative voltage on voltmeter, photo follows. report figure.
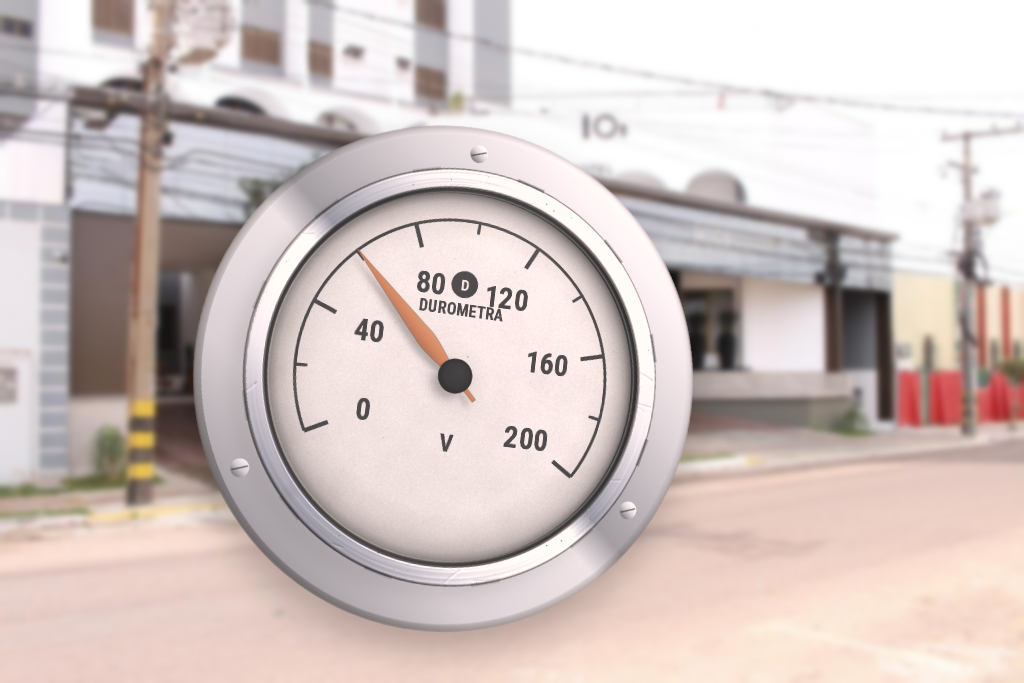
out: 60 V
